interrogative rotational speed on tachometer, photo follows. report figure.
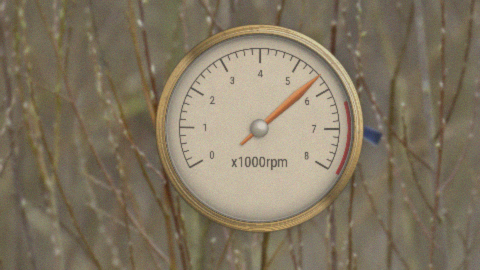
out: 5600 rpm
